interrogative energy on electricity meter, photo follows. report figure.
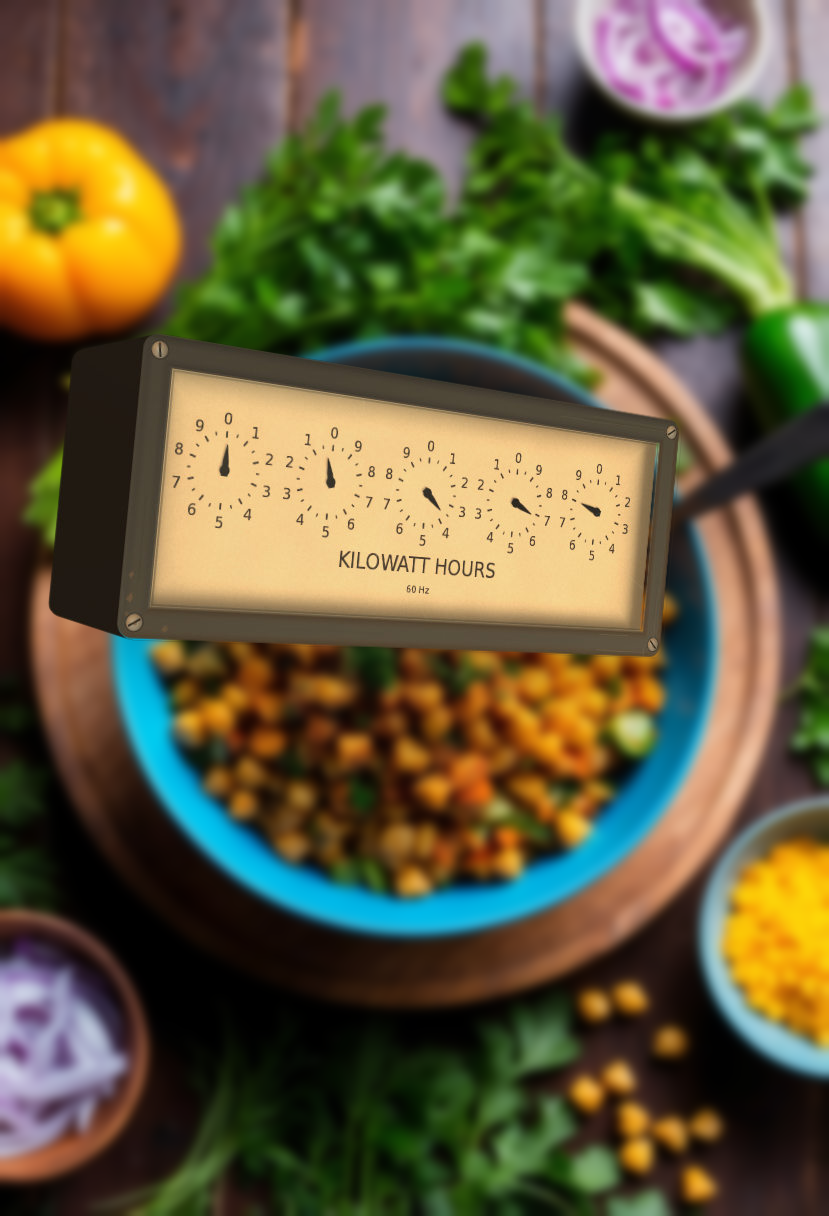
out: 368 kWh
